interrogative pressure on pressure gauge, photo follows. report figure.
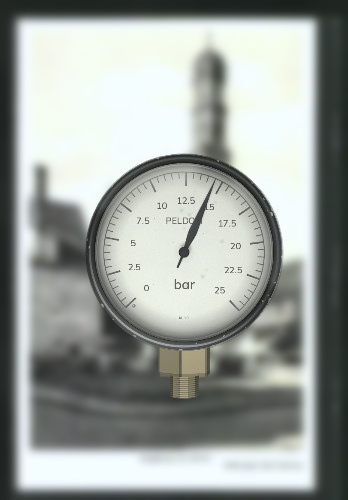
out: 14.5 bar
